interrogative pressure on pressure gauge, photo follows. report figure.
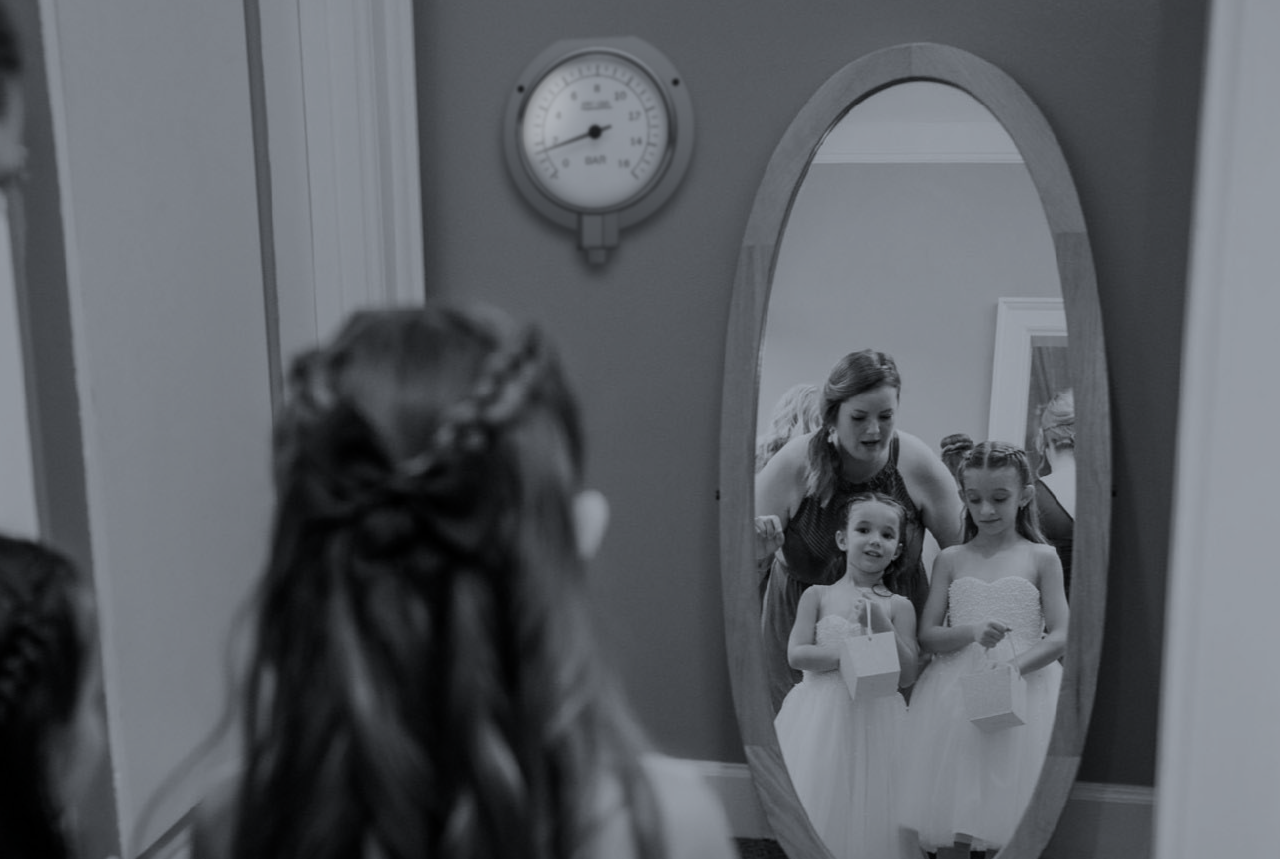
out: 1.5 bar
